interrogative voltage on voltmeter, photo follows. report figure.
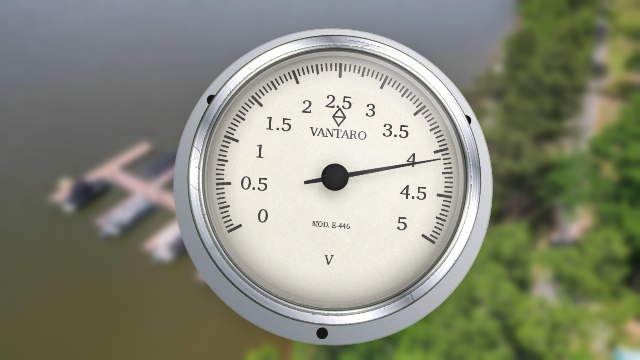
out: 4.1 V
